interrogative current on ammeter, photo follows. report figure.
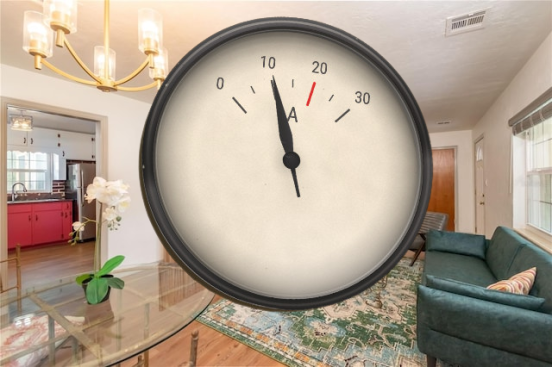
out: 10 A
